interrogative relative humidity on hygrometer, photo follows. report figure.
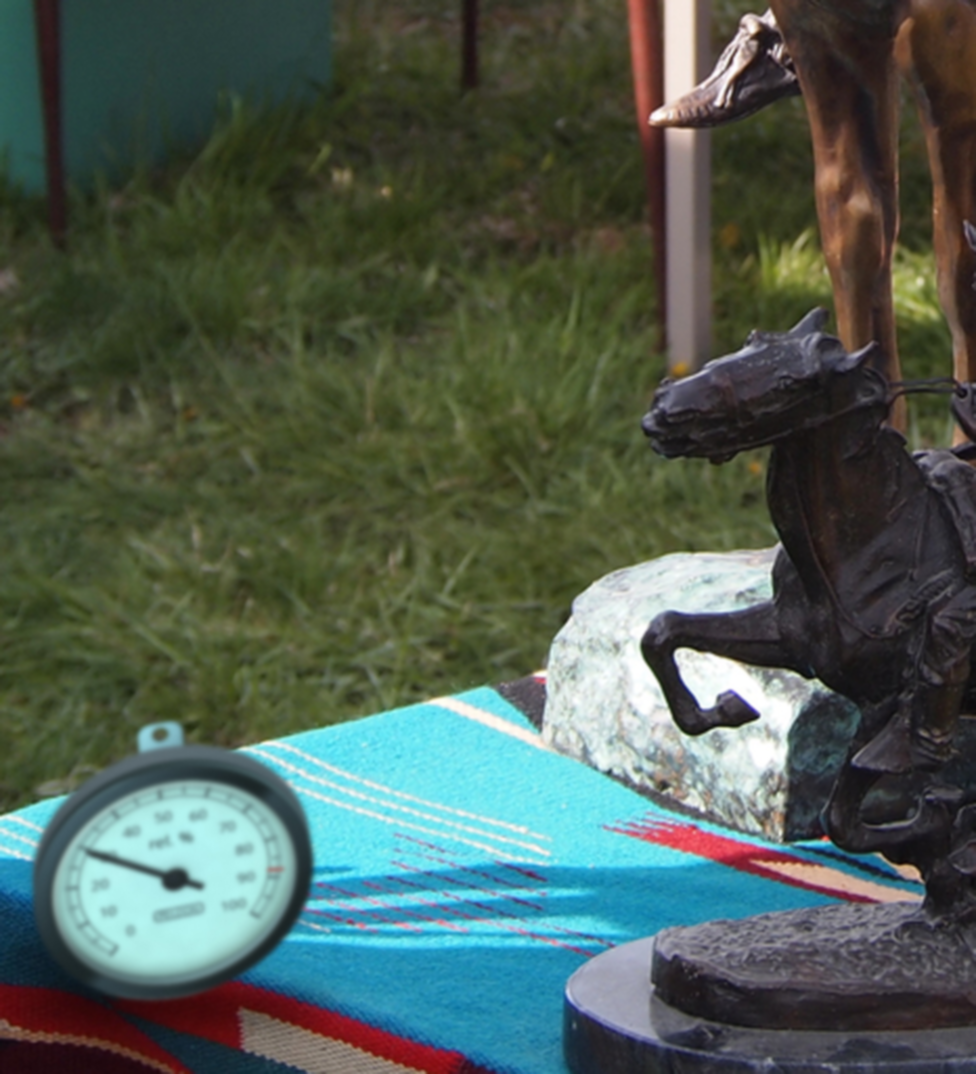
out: 30 %
